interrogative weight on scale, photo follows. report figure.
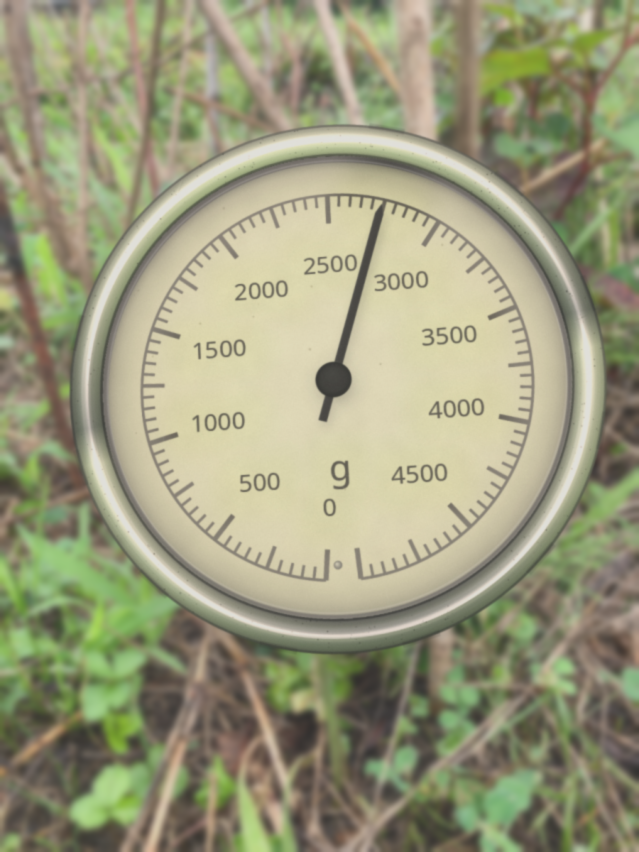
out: 2750 g
